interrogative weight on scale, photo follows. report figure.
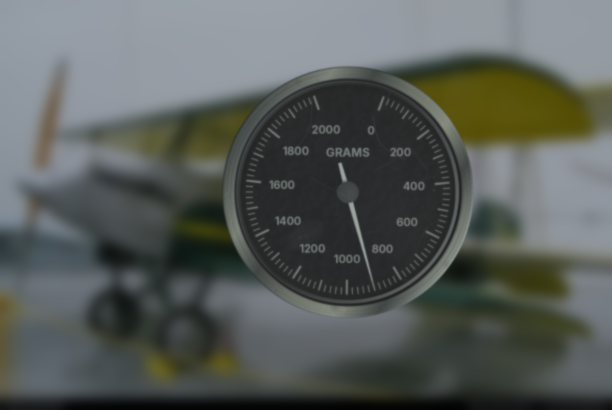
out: 900 g
